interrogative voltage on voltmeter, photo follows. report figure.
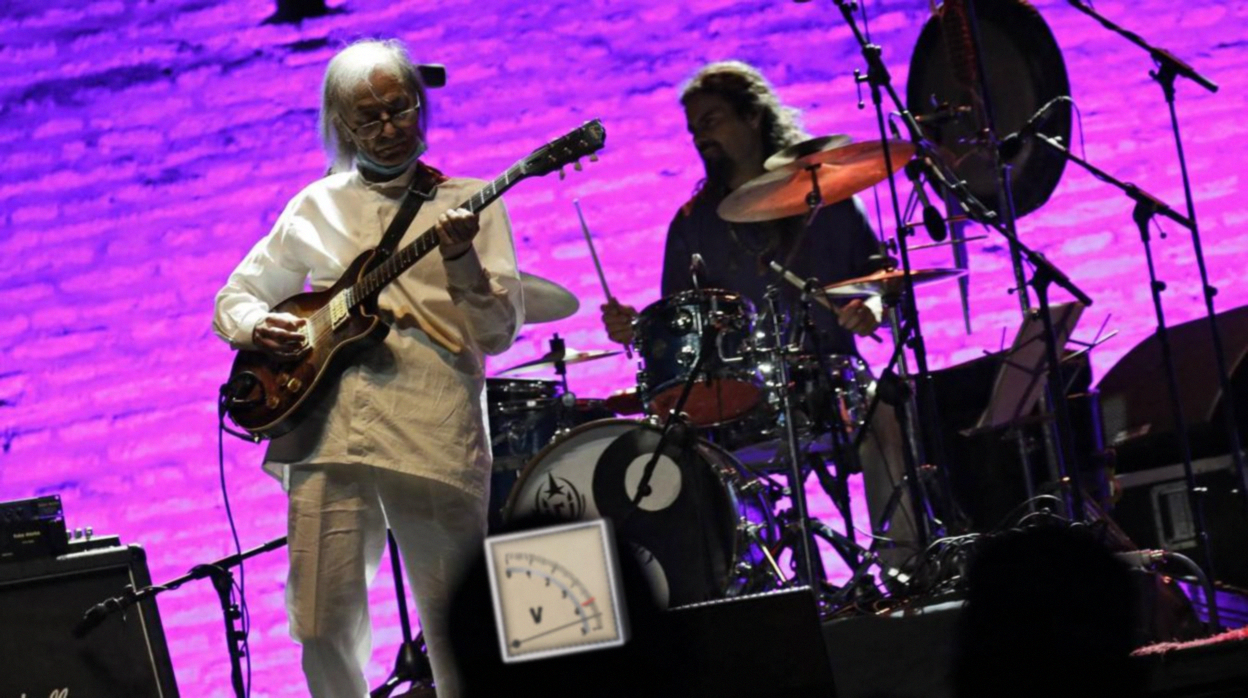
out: 4.5 V
